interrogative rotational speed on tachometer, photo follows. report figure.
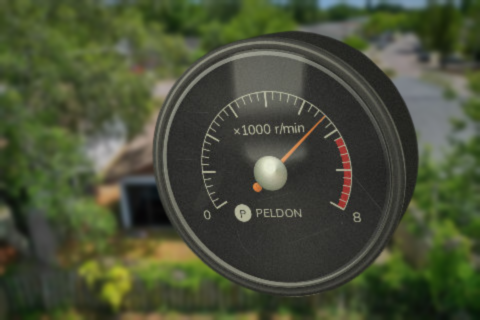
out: 5600 rpm
